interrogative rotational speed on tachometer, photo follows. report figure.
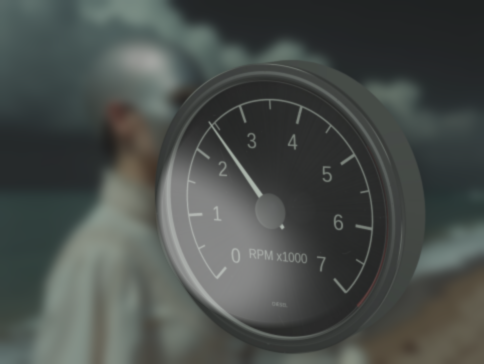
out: 2500 rpm
